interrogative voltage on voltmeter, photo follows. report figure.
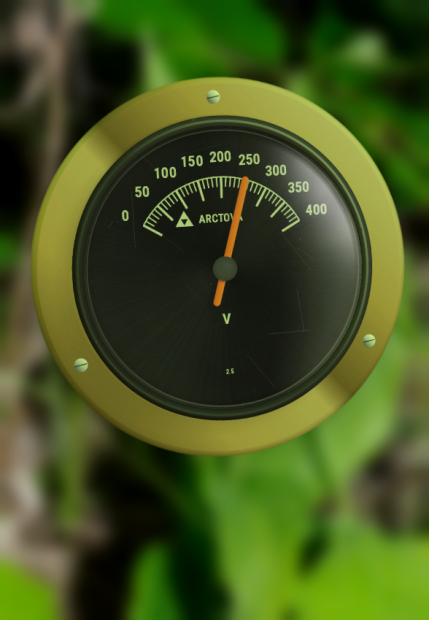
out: 250 V
